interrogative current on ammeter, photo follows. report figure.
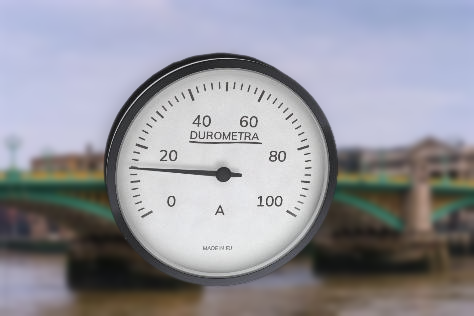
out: 14 A
